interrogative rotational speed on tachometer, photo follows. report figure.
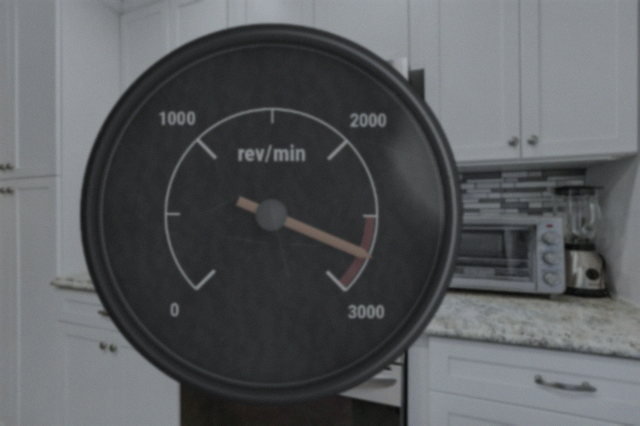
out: 2750 rpm
